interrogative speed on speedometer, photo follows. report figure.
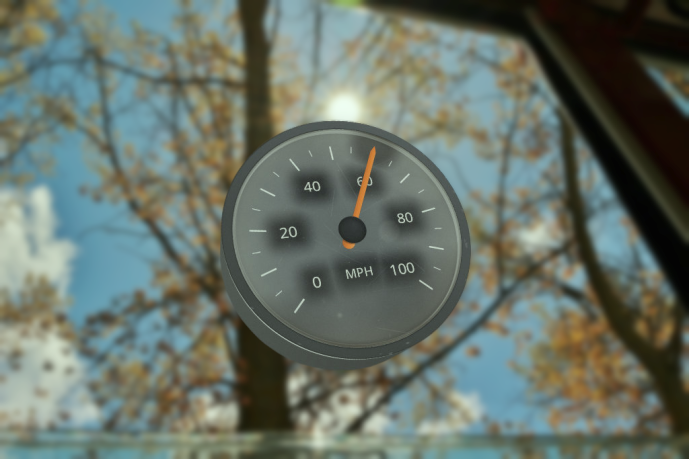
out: 60 mph
